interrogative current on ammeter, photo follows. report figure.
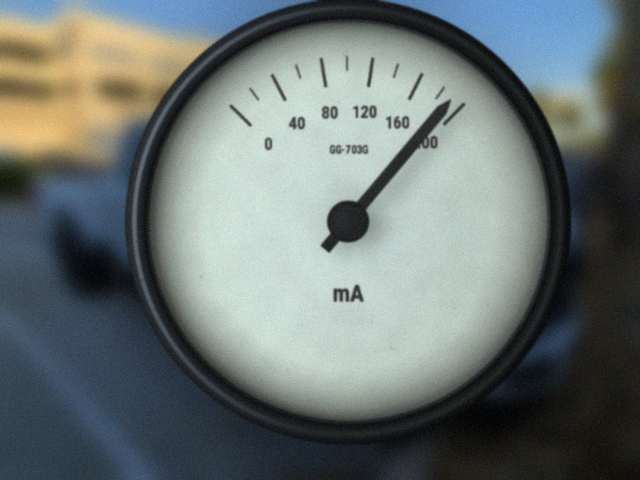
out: 190 mA
